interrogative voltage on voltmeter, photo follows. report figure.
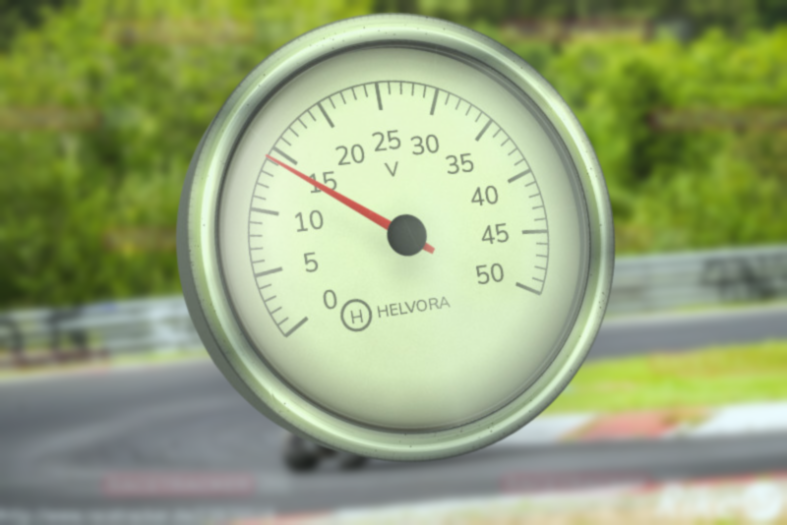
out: 14 V
